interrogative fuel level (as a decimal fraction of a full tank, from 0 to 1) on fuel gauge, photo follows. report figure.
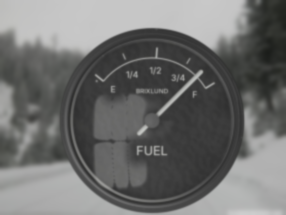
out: 0.875
